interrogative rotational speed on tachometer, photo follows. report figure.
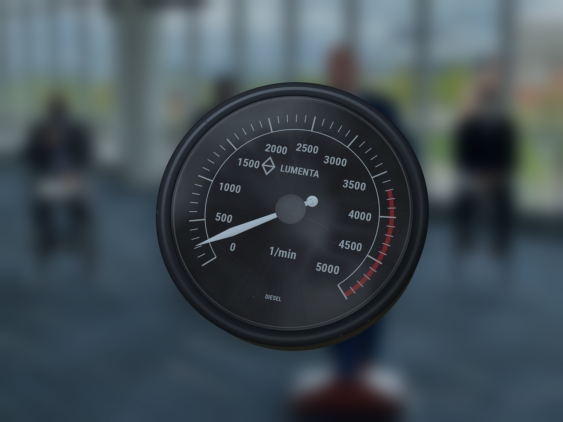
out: 200 rpm
